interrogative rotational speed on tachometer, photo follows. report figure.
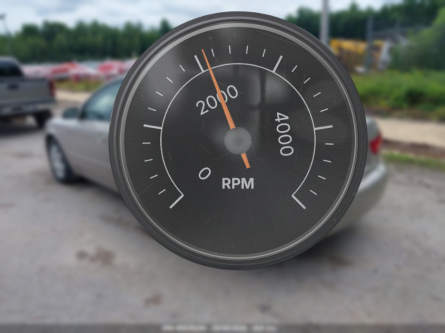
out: 2100 rpm
